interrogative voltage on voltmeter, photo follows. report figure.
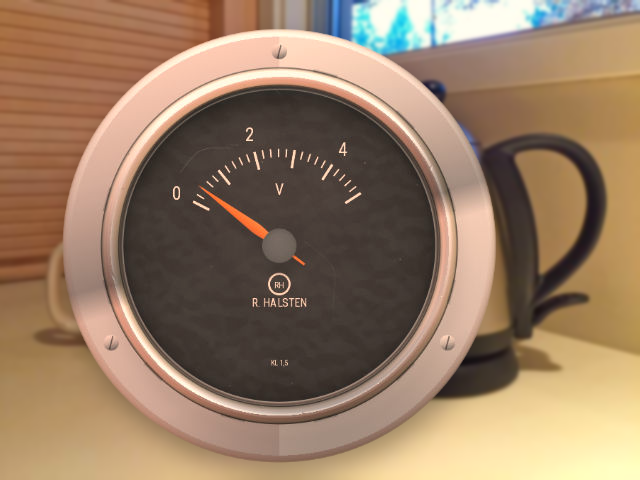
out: 0.4 V
